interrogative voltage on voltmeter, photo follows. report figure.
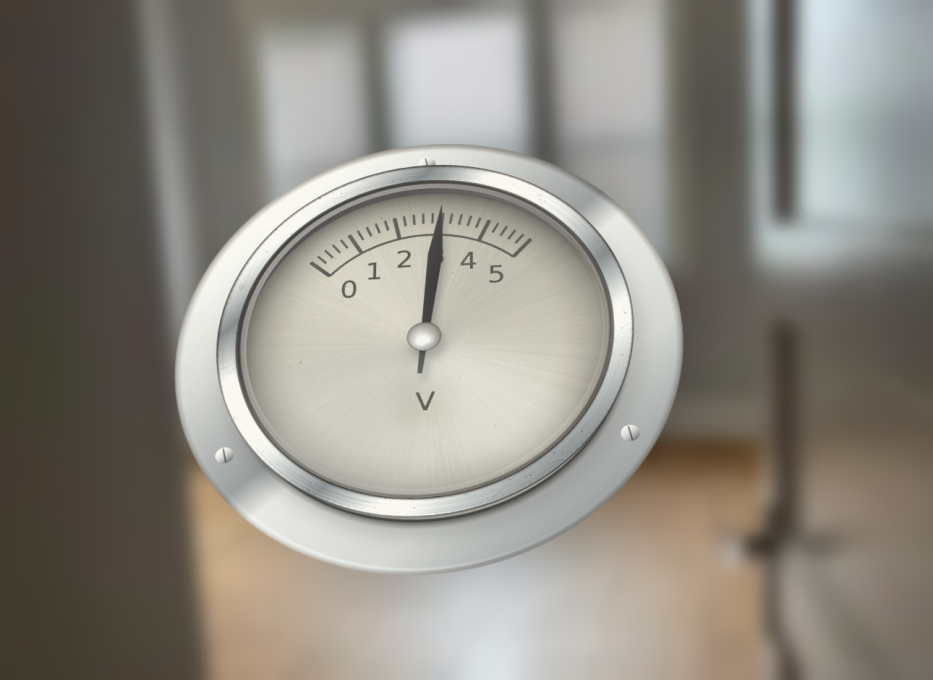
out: 3 V
